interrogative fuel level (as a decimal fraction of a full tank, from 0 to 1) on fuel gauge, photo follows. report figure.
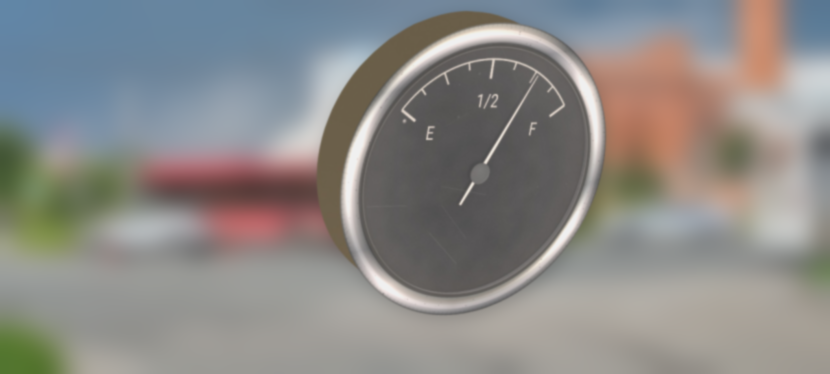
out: 0.75
